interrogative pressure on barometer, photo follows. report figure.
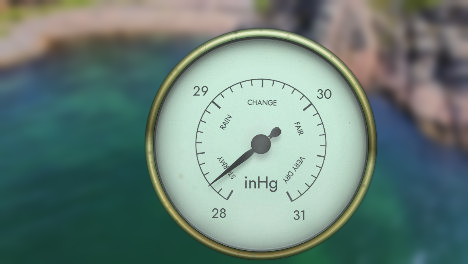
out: 28.2 inHg
